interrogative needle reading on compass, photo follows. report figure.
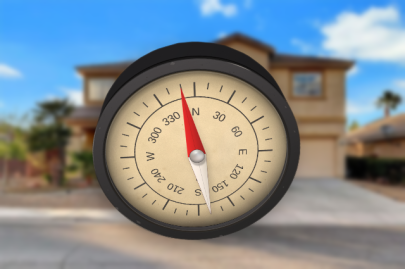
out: 350 °
